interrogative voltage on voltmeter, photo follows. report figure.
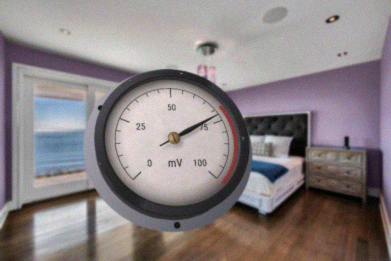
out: 72.5 mV
